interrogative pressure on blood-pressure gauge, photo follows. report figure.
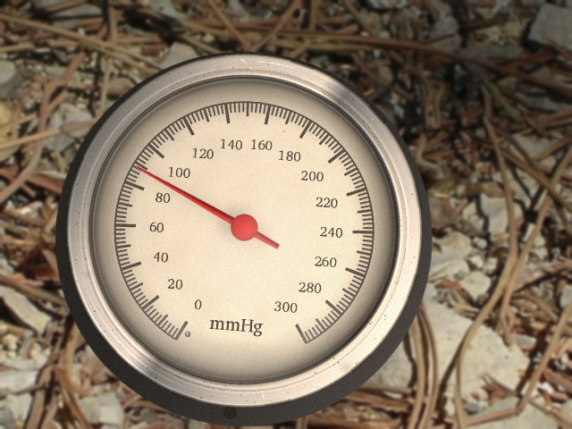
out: 88 mmHg
